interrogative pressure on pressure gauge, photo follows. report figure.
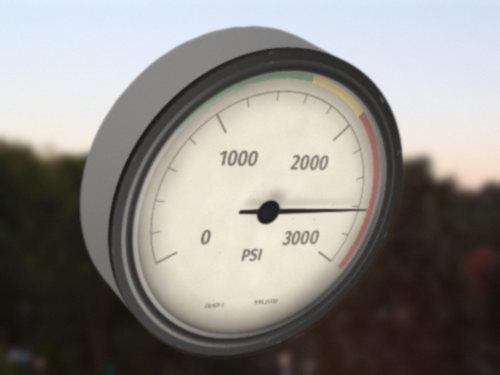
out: 2600 psi
